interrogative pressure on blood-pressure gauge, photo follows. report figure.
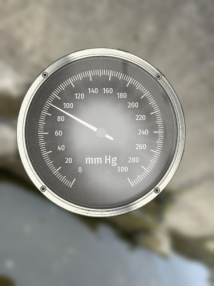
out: 90 mmHg
